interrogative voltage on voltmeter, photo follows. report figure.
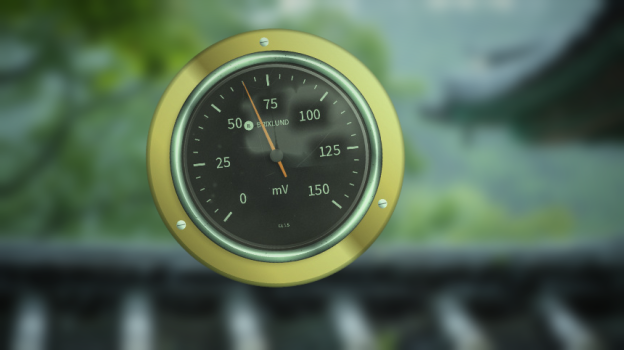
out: 65 mV
